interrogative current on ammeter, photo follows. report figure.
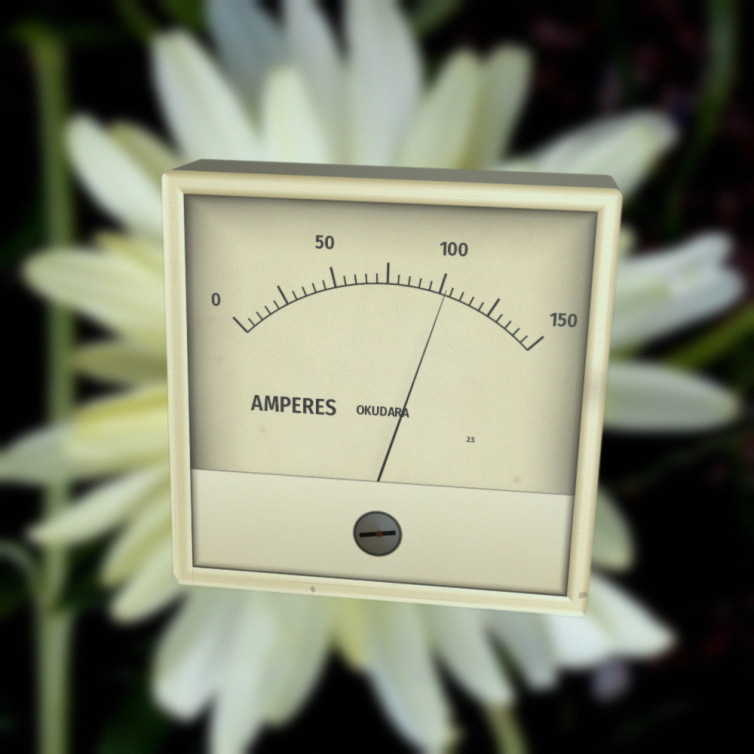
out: 102.5 A
